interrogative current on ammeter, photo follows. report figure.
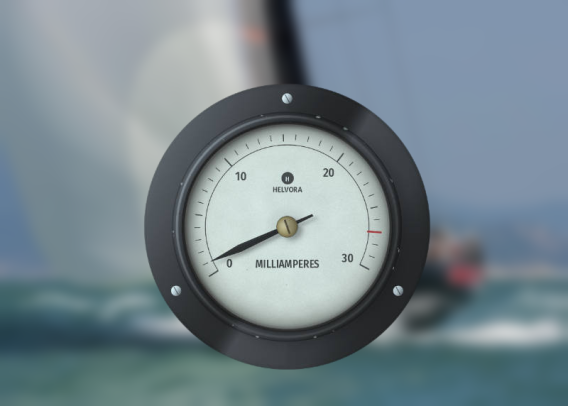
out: 1 mA
